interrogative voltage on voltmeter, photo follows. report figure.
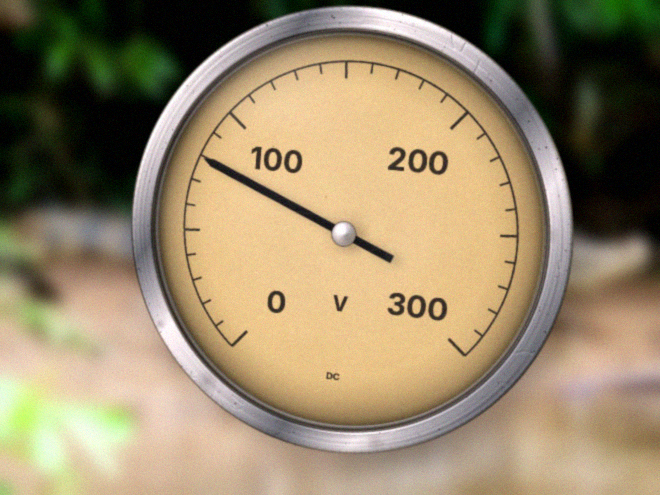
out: 80 V
